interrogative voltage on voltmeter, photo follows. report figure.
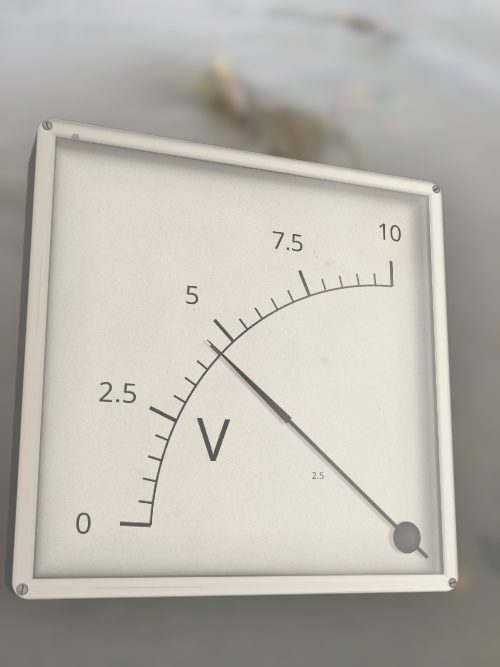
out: 4.5 V
